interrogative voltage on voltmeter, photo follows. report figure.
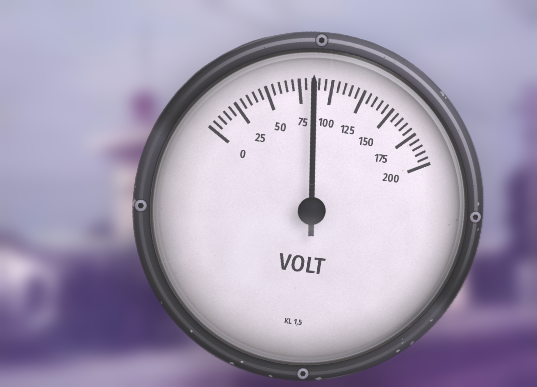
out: 85 V
